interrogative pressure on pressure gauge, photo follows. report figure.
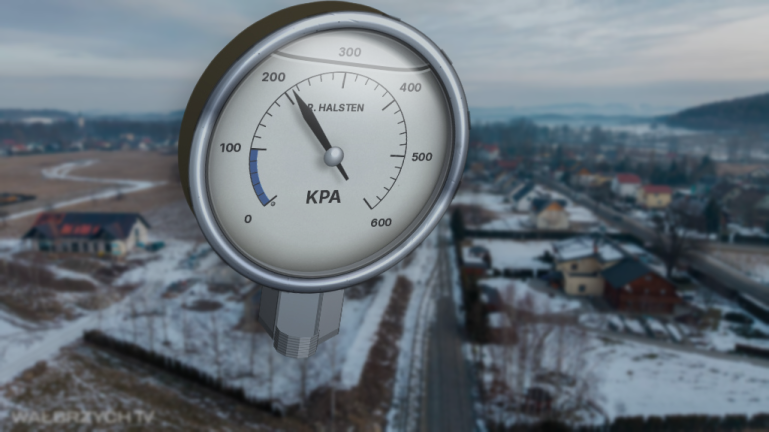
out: 210 kPa
